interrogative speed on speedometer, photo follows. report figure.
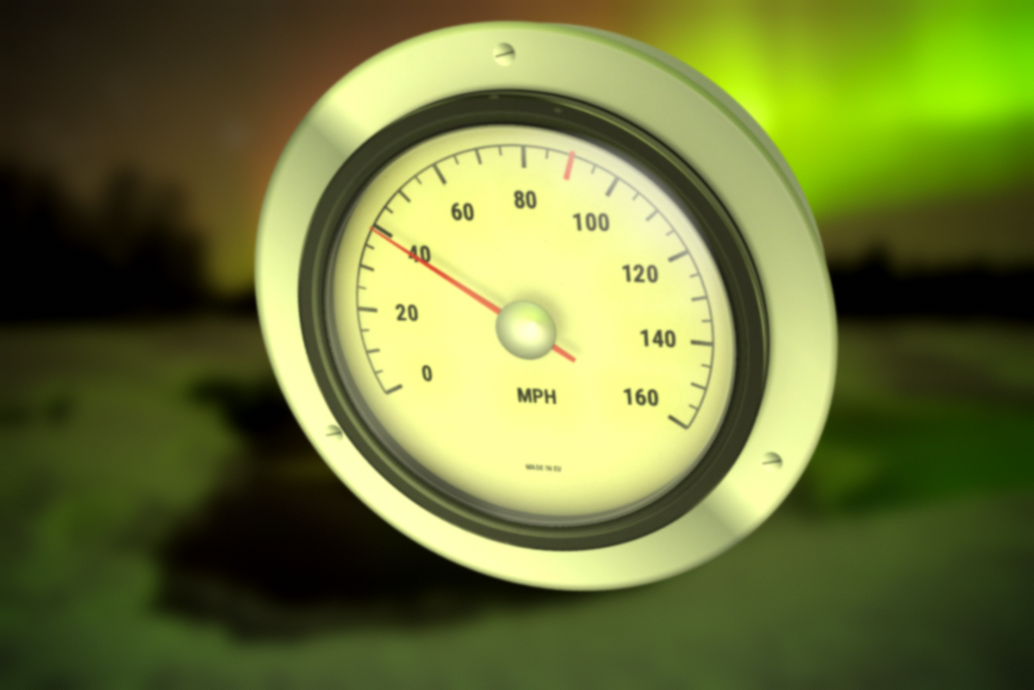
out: 40 mph
